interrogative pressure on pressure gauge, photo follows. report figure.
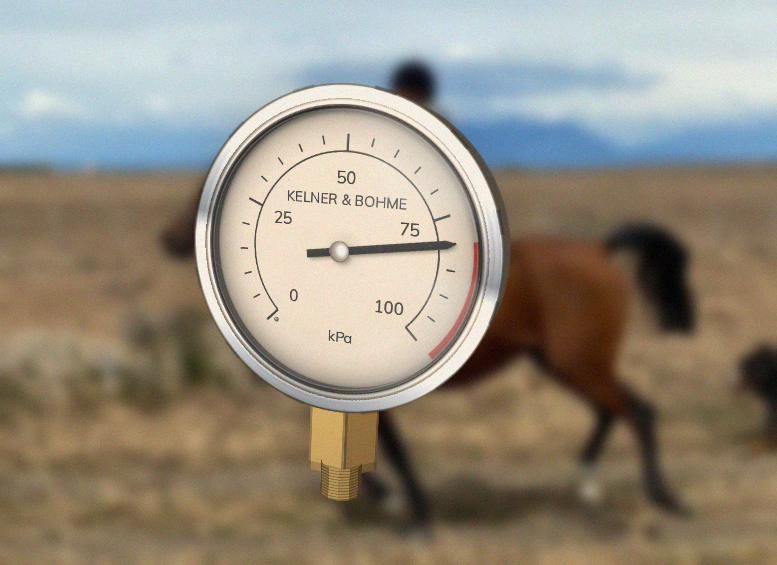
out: 80 kPa
